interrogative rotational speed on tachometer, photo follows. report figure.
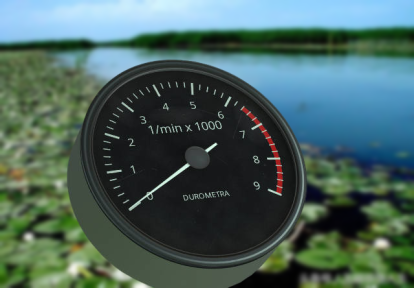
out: 0 rpm
